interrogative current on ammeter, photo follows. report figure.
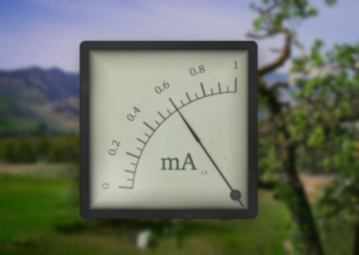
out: 0.6 mA
